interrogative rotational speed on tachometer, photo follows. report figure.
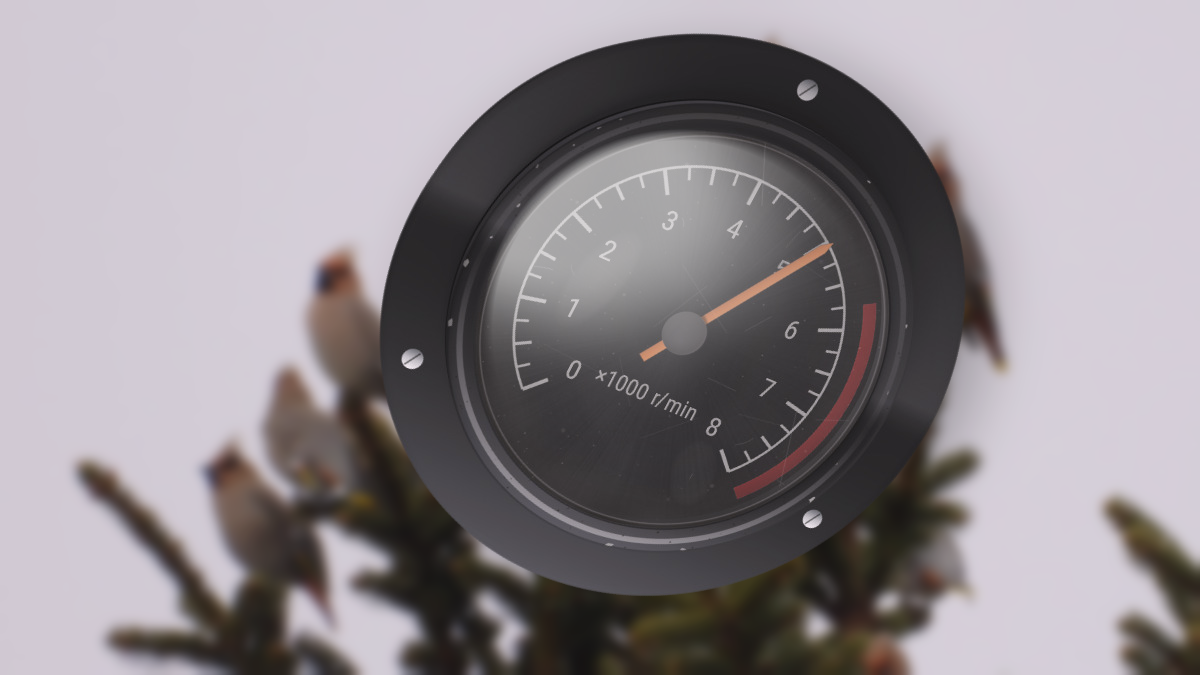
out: 5000 rpm
